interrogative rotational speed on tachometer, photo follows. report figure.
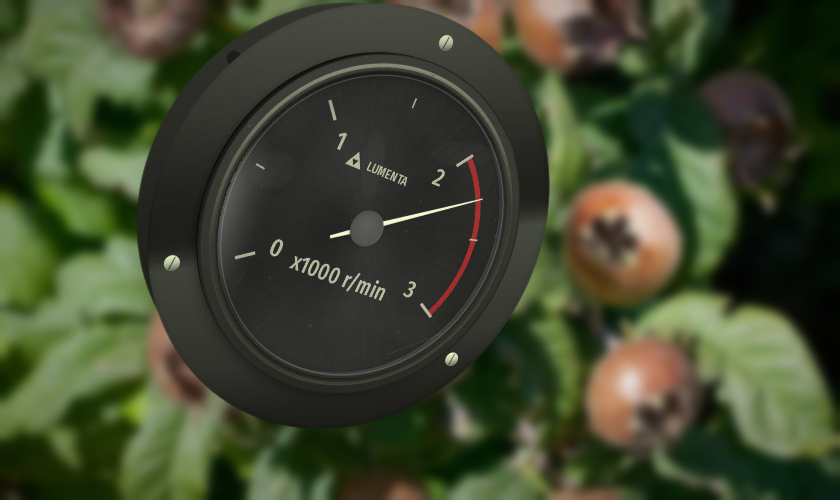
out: 2250 rpm
